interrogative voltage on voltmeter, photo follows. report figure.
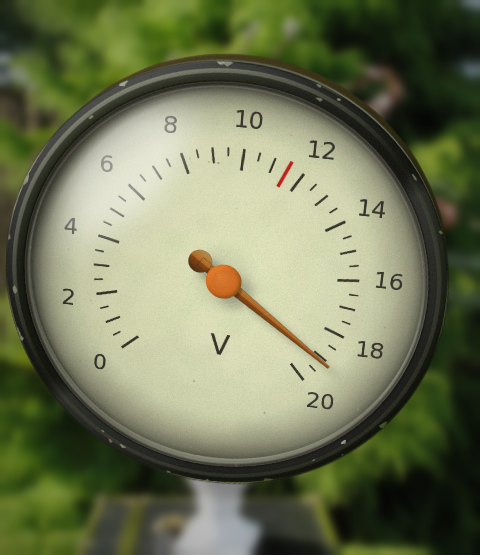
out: 19 V
